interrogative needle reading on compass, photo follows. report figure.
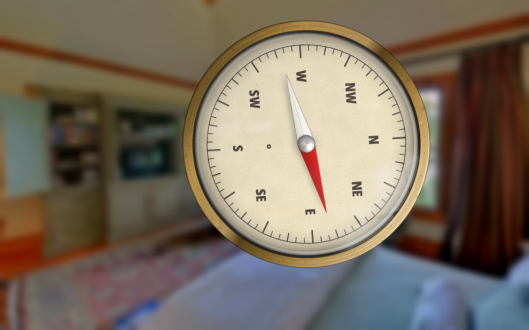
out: 77.5 °
